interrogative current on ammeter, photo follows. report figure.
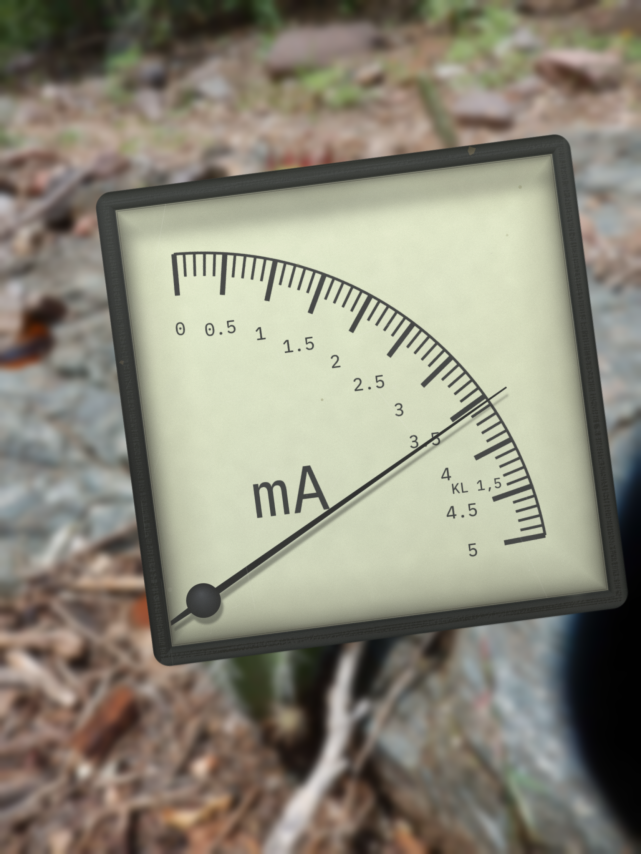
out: 3.55 mA
